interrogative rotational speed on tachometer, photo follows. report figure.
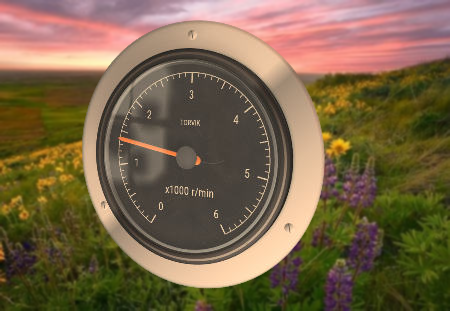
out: 1400 rpm
